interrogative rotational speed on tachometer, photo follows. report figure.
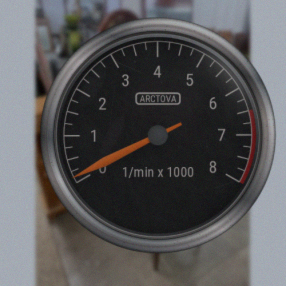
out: 125 rpm
